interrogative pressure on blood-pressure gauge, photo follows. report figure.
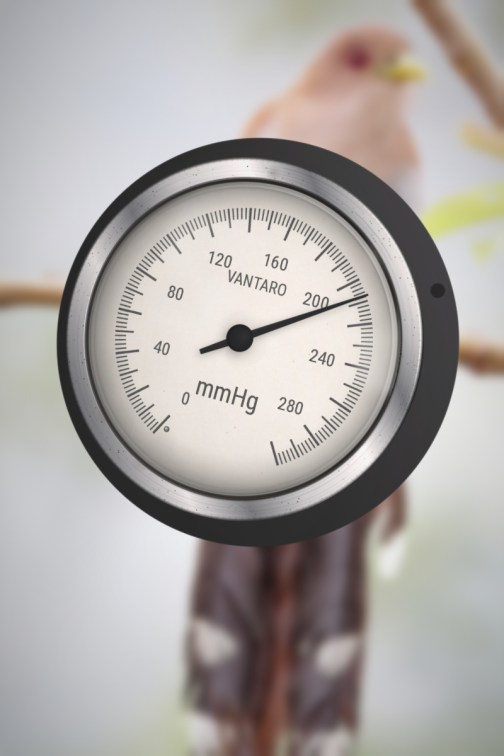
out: 208 mmHg
